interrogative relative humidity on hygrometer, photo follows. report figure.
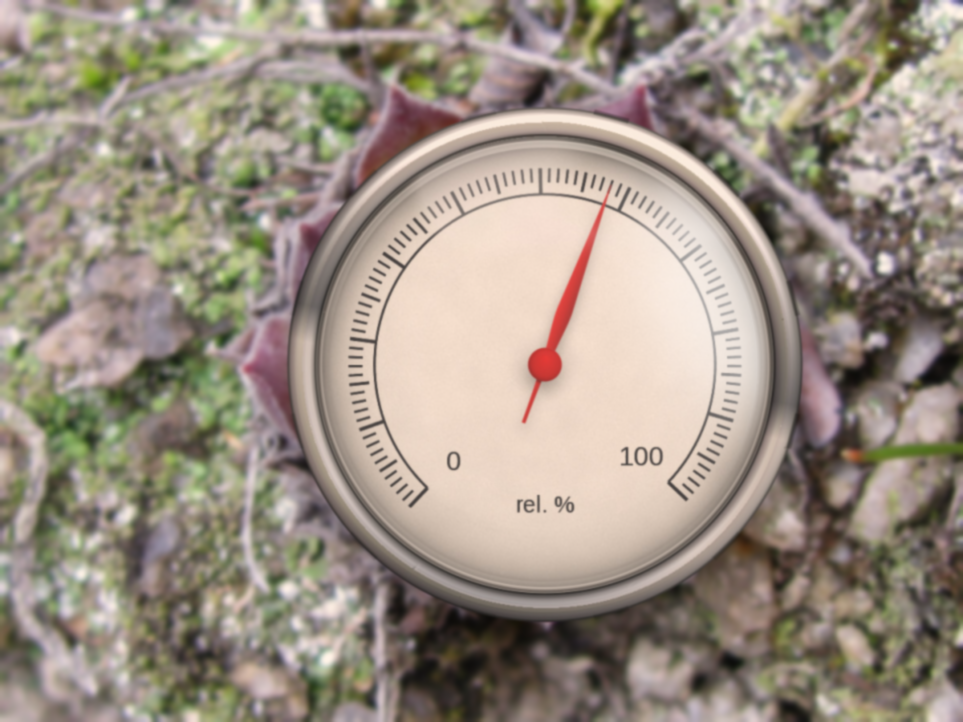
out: 58 %
